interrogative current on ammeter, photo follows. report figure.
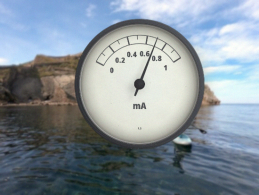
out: 0.7 mA
